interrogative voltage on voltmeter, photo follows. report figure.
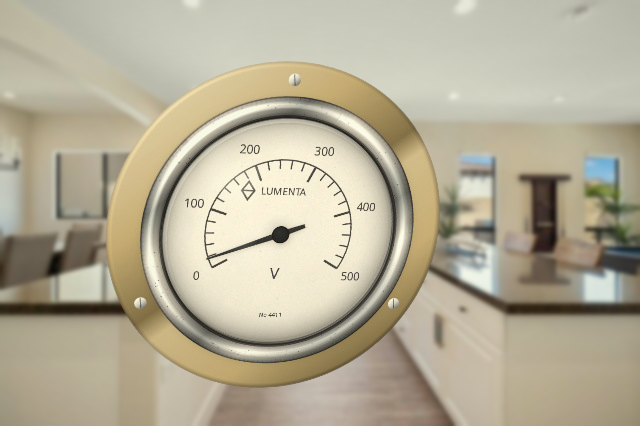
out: 20 V
